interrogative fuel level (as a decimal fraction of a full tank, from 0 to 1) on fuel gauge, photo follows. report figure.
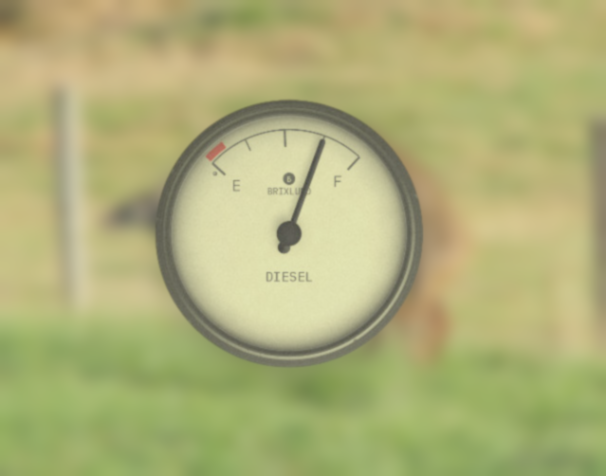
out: 0.75
